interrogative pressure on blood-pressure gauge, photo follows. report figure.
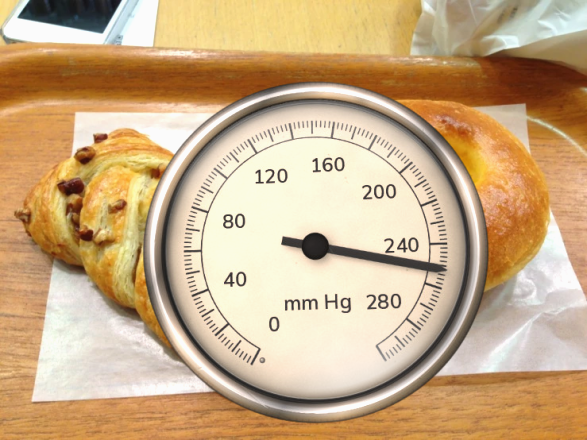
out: 252 mmHg
